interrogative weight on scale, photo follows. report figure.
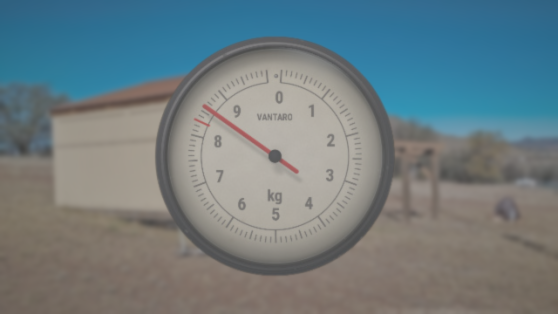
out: 8.6 kg
